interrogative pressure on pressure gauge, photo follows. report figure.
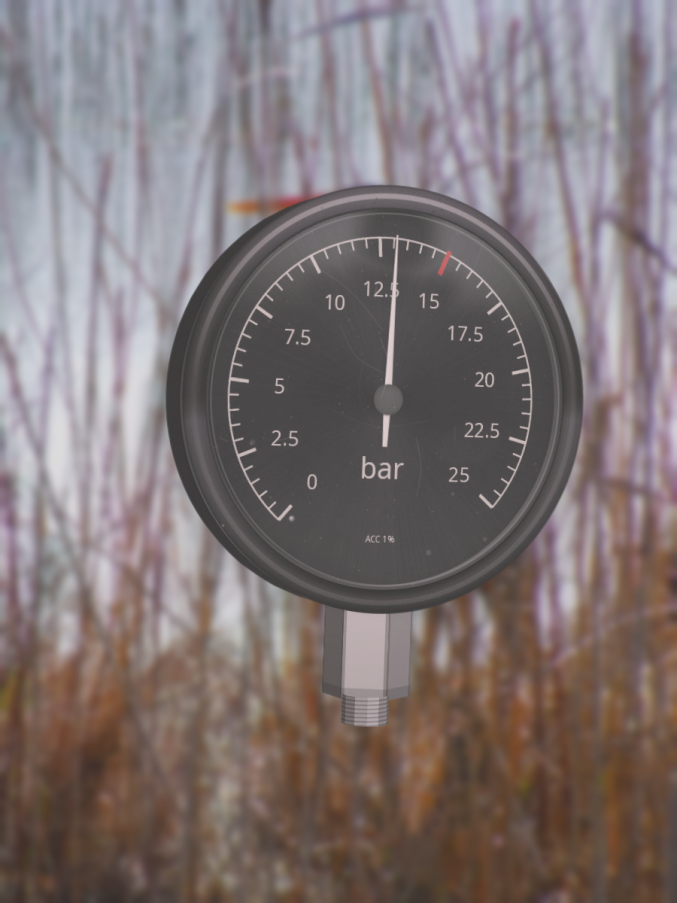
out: 13 bar
